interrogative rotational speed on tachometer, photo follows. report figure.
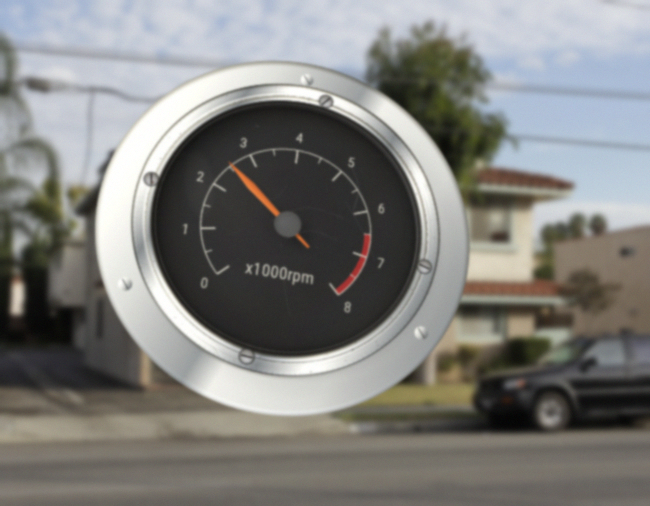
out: 2500 rpm
